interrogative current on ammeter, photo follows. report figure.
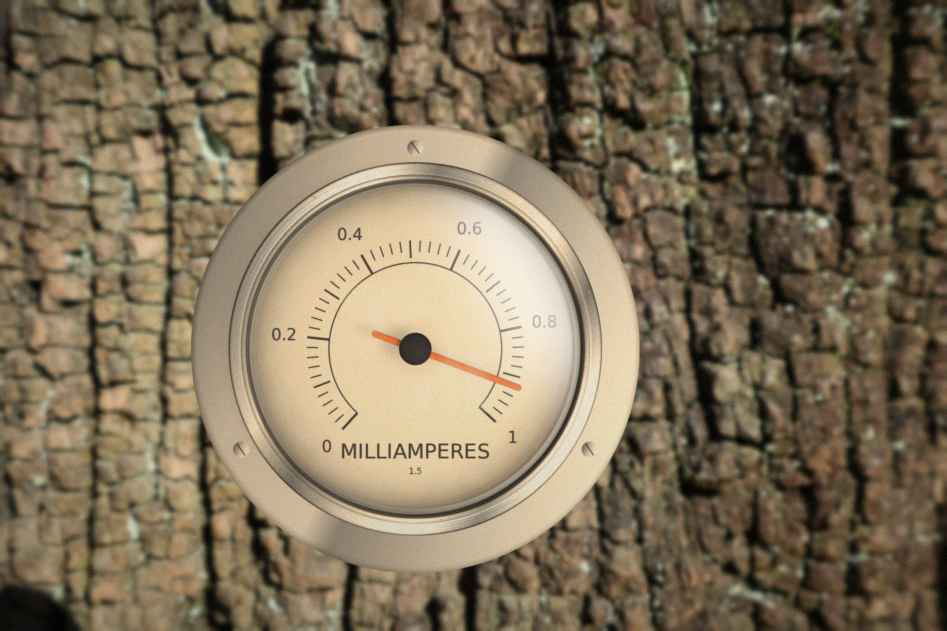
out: 0.92 mA
